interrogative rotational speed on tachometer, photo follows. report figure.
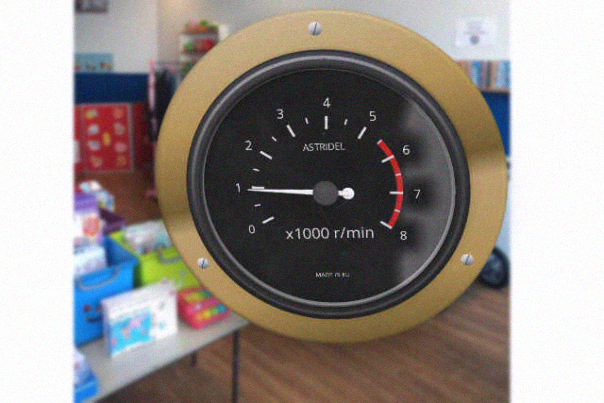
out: 1000 rpm
